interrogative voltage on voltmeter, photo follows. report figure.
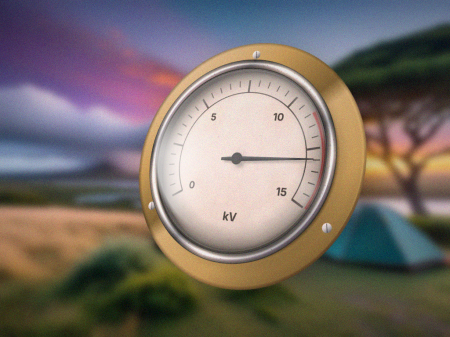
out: 13 kV
